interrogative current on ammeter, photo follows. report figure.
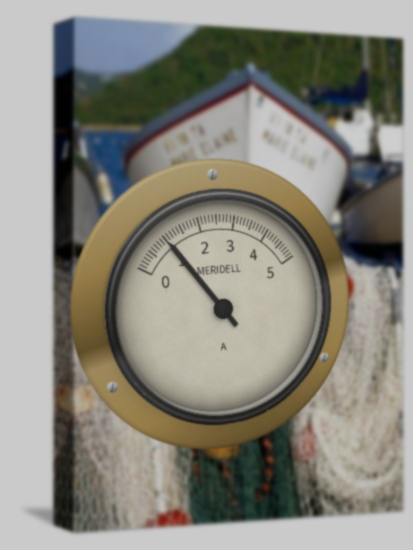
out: 1 A
